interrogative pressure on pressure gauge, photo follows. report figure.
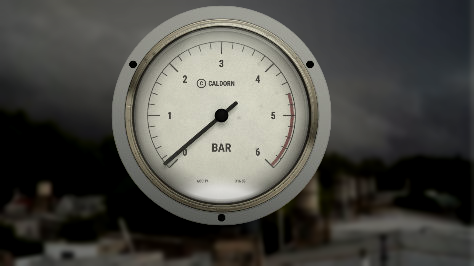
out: 0.1 bar
